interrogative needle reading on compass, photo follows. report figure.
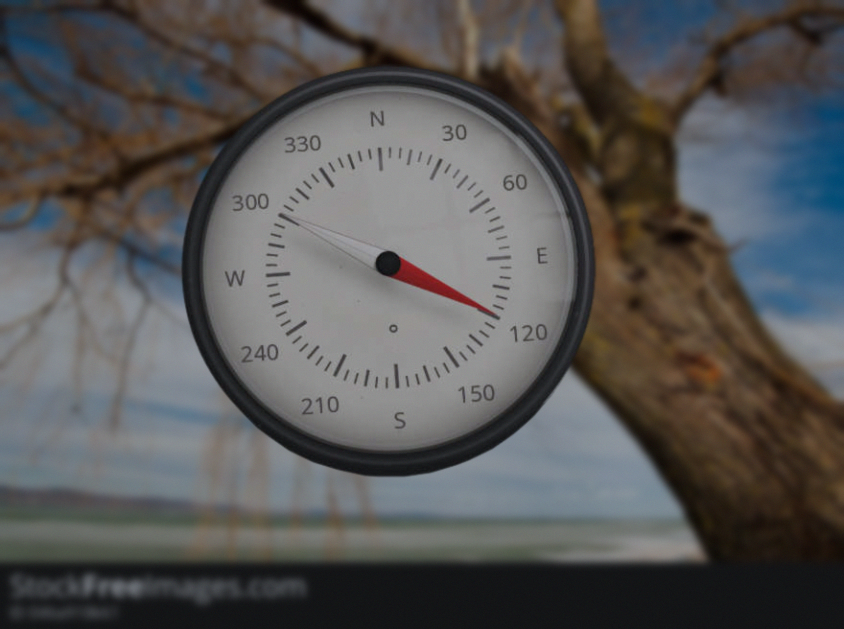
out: 120 °
